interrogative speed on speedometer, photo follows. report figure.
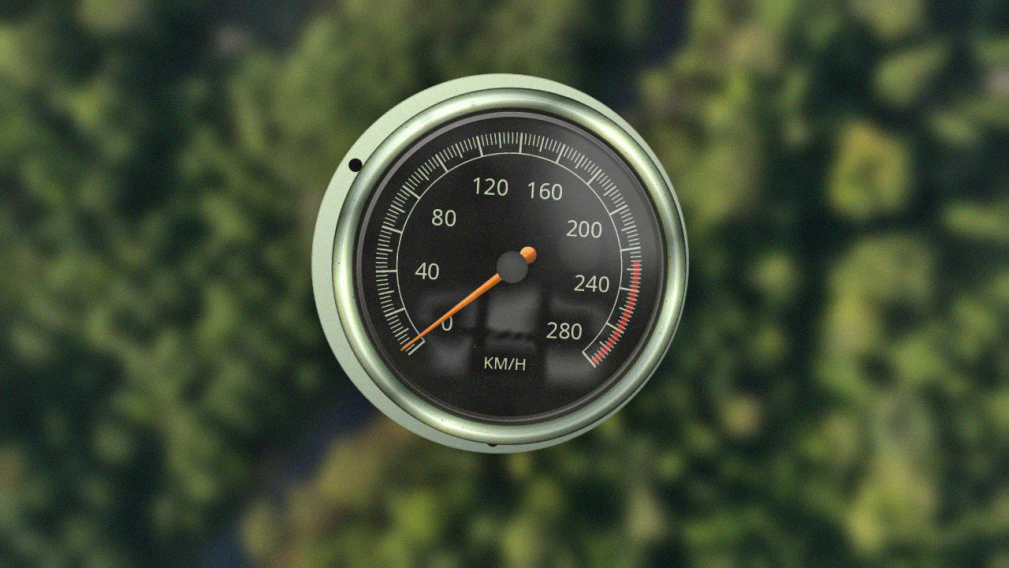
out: 4 km/h
